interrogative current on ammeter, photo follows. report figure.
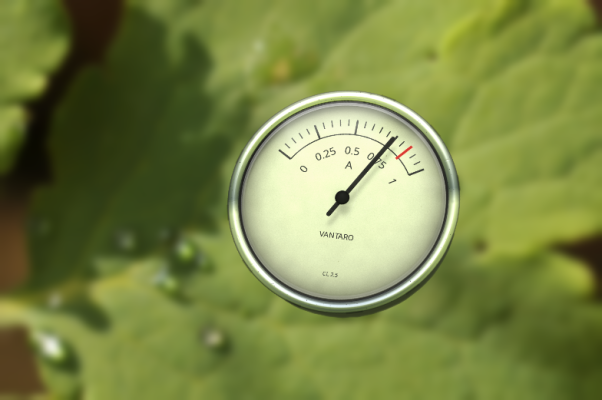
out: 0.75 A
